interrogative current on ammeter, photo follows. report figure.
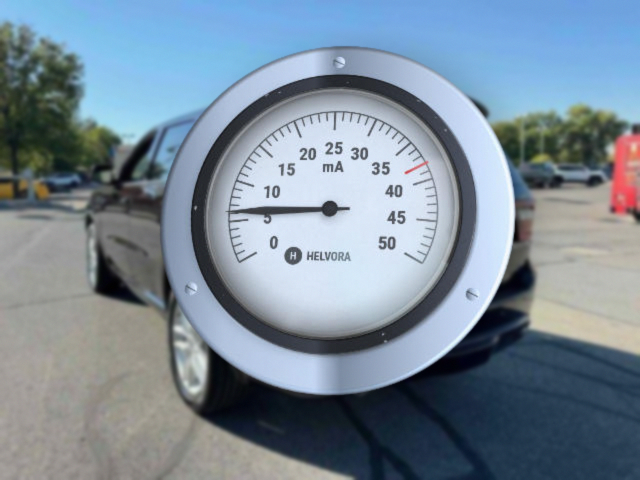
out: 6 mA
